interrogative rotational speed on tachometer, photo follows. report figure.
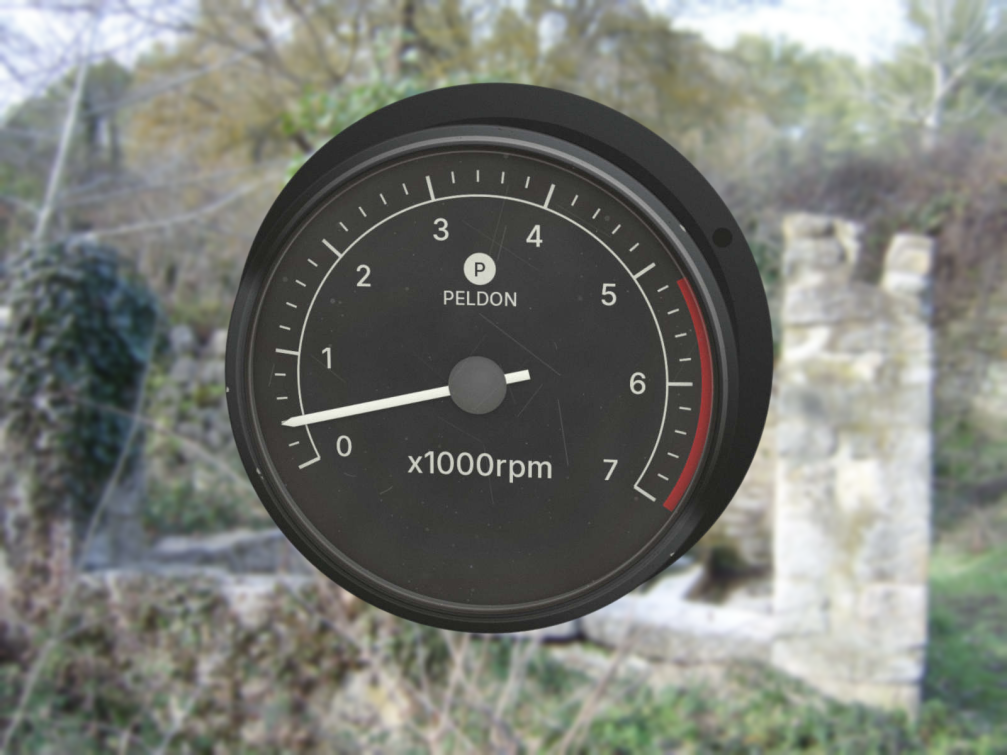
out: 400 rpm
